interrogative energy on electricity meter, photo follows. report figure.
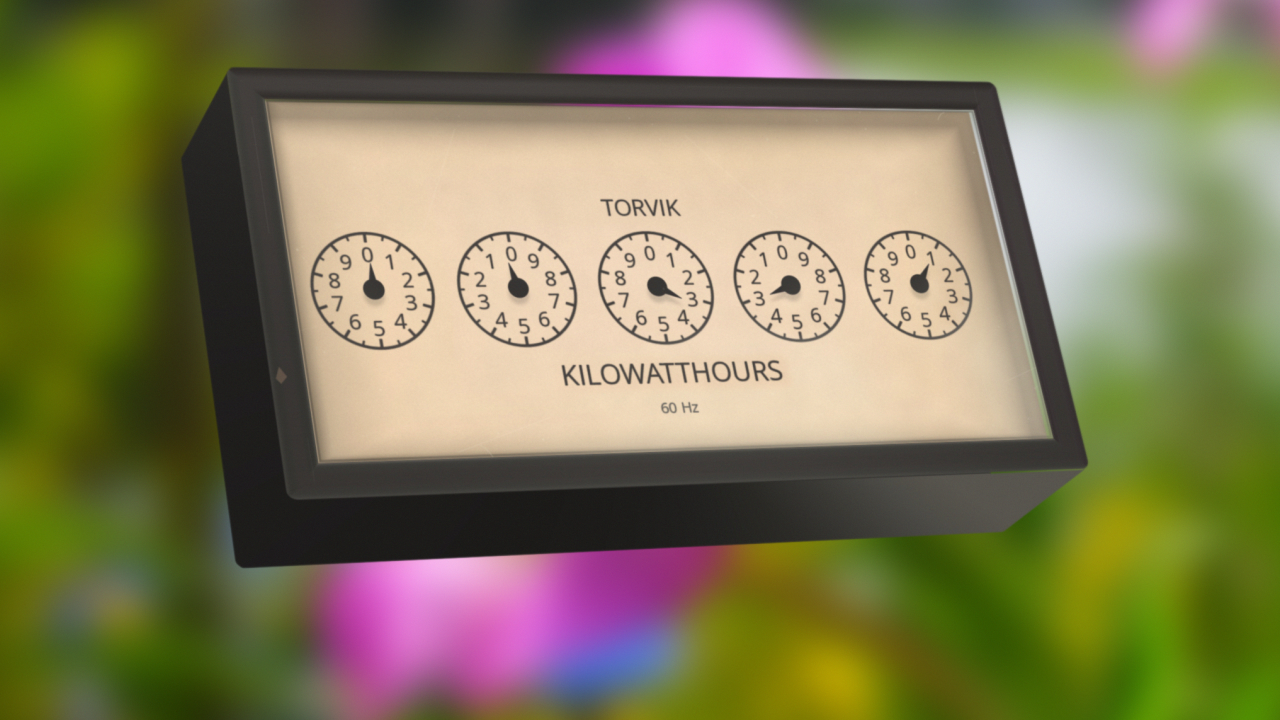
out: 331 kWh
